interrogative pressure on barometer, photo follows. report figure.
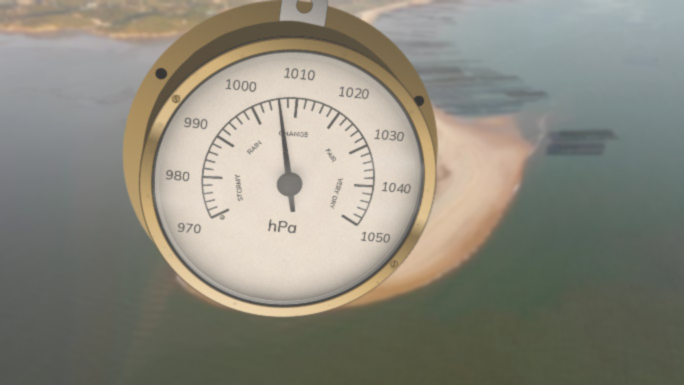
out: 1006 hPa
